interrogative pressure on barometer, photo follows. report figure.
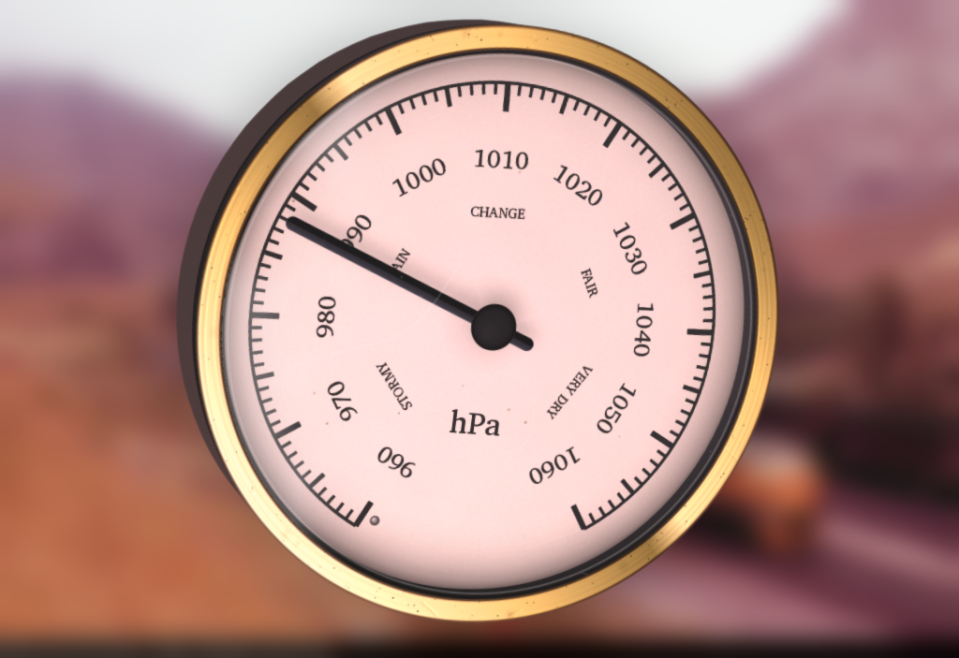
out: 988 hPa
